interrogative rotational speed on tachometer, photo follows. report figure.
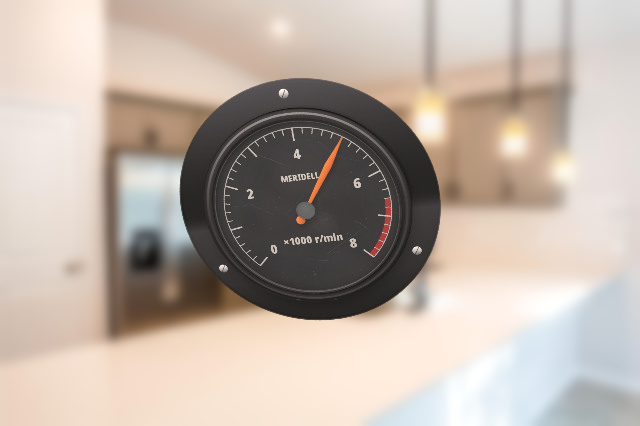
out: 5000 rpm
